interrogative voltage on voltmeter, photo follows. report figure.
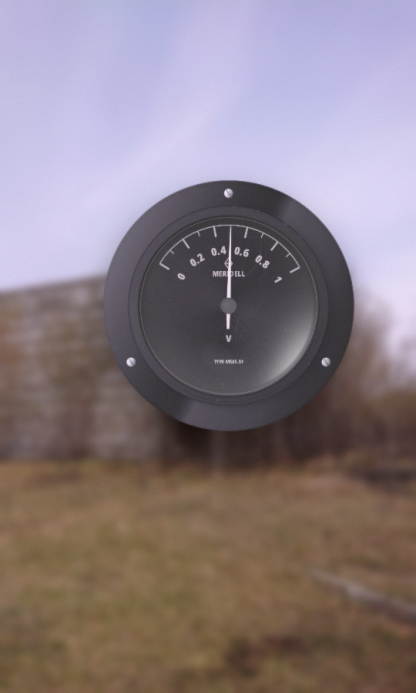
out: 0.5 V
